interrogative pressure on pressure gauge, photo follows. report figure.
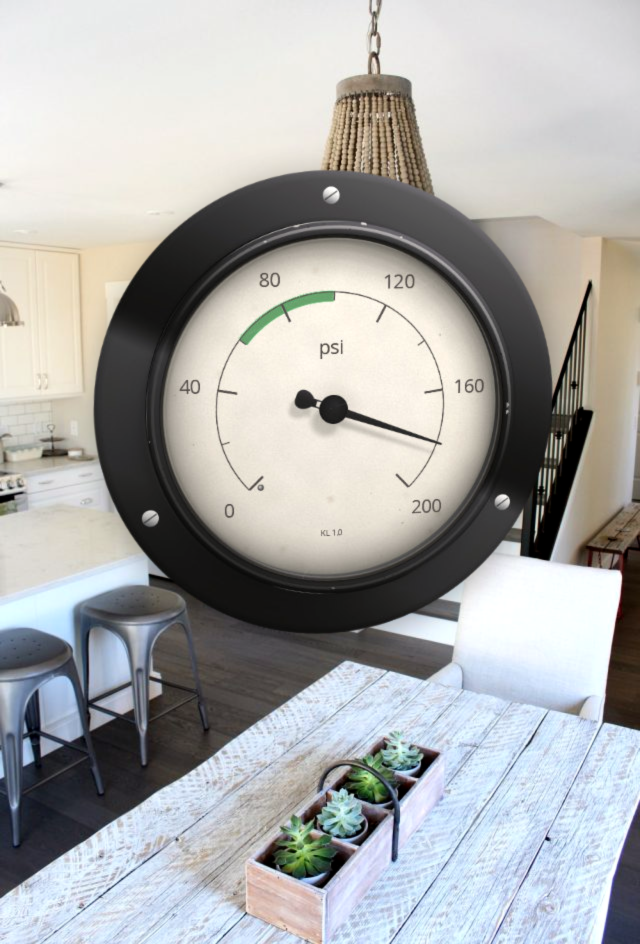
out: 180 psi
